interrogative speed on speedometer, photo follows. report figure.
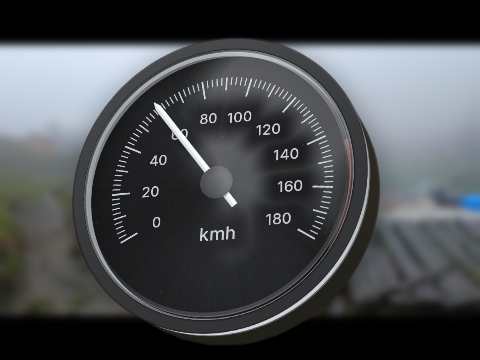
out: 60 km/h
